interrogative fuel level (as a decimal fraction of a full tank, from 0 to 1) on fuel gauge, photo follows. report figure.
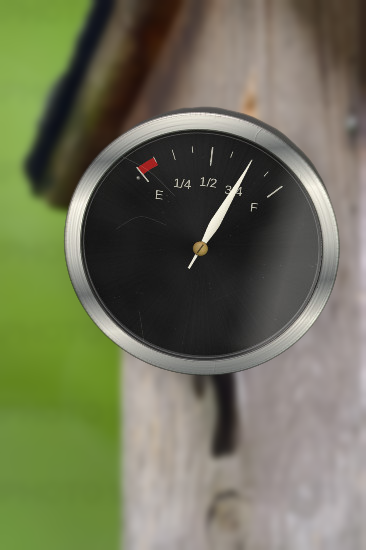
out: 0.75
